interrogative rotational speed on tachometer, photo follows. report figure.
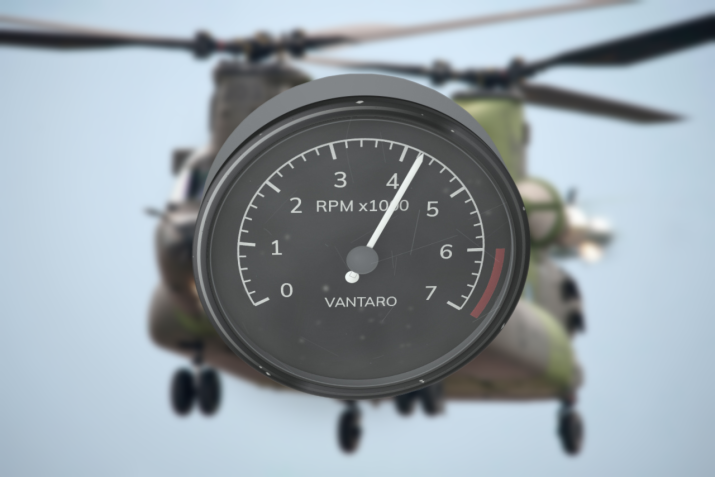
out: 4200 rpm
